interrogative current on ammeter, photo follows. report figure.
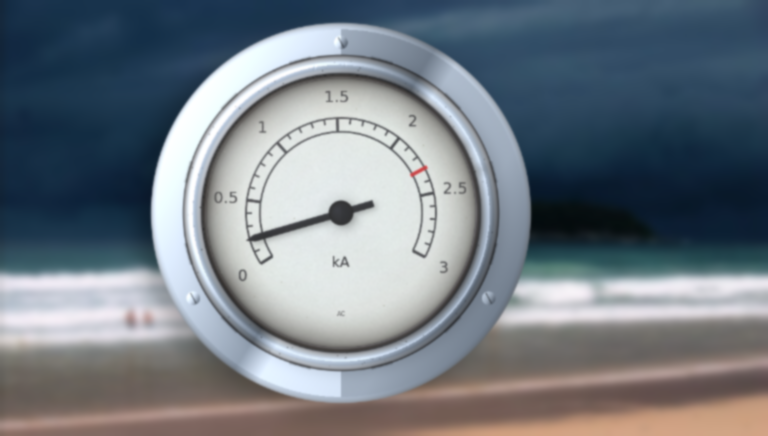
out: 0.2 kA
